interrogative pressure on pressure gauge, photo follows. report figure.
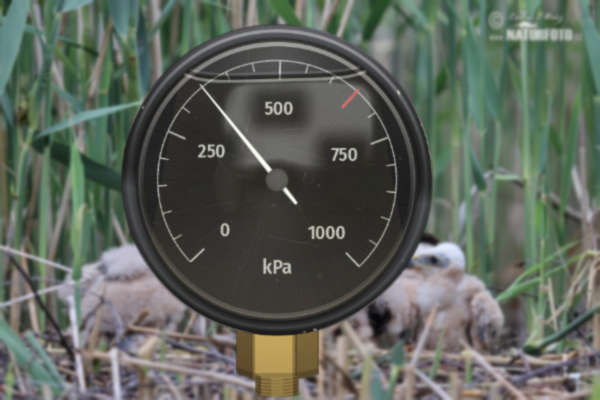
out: 350 kPa
